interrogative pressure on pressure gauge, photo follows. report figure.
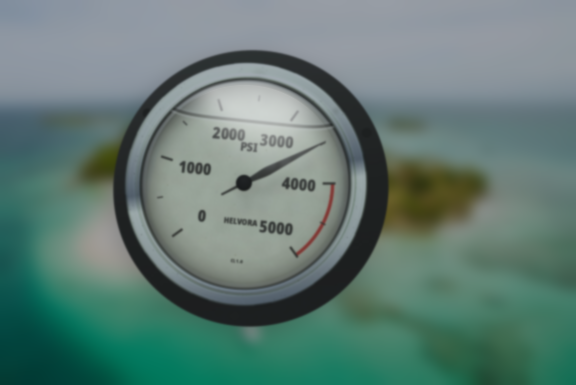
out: 3500 psi
